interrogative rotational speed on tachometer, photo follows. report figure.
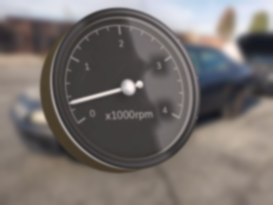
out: 300 rpm
